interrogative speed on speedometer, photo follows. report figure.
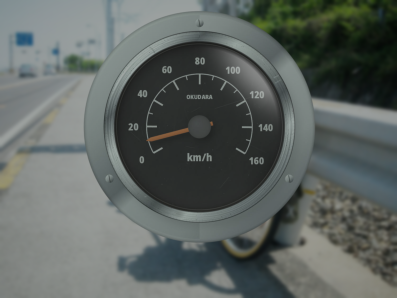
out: 10 km/h
